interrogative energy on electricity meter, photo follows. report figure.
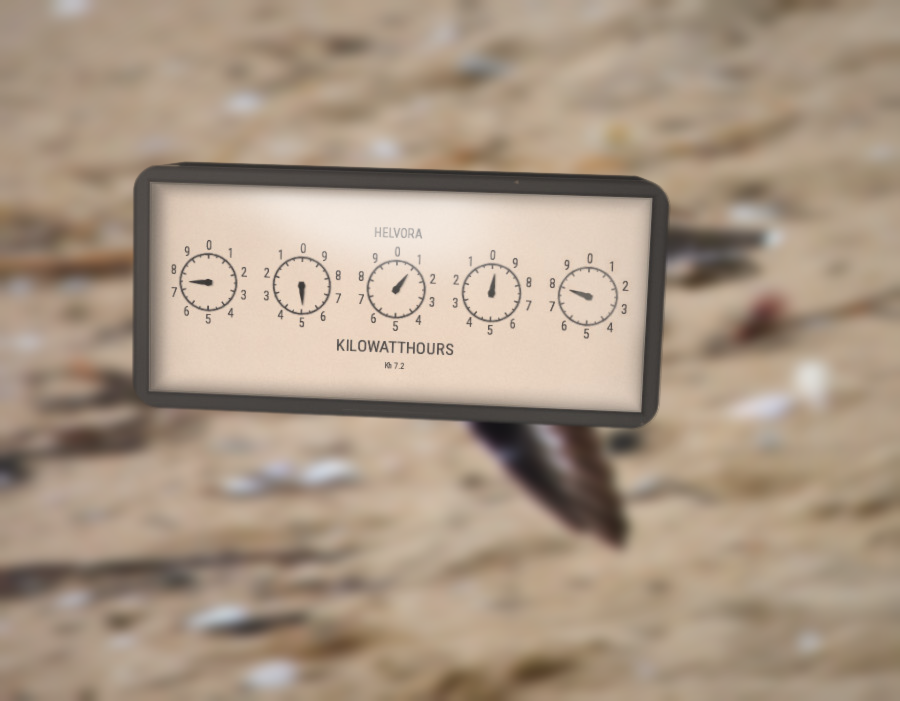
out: 75098 kWh
